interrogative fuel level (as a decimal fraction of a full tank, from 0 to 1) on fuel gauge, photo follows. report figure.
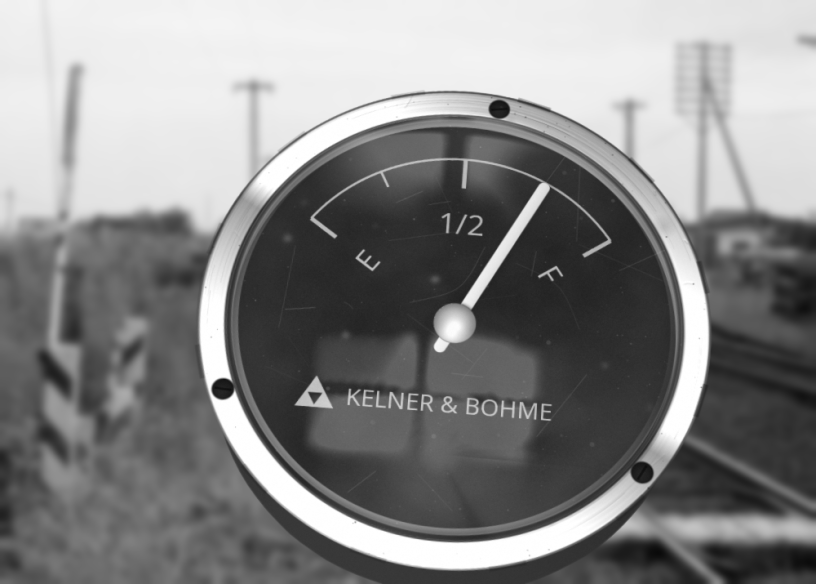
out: 0.75
